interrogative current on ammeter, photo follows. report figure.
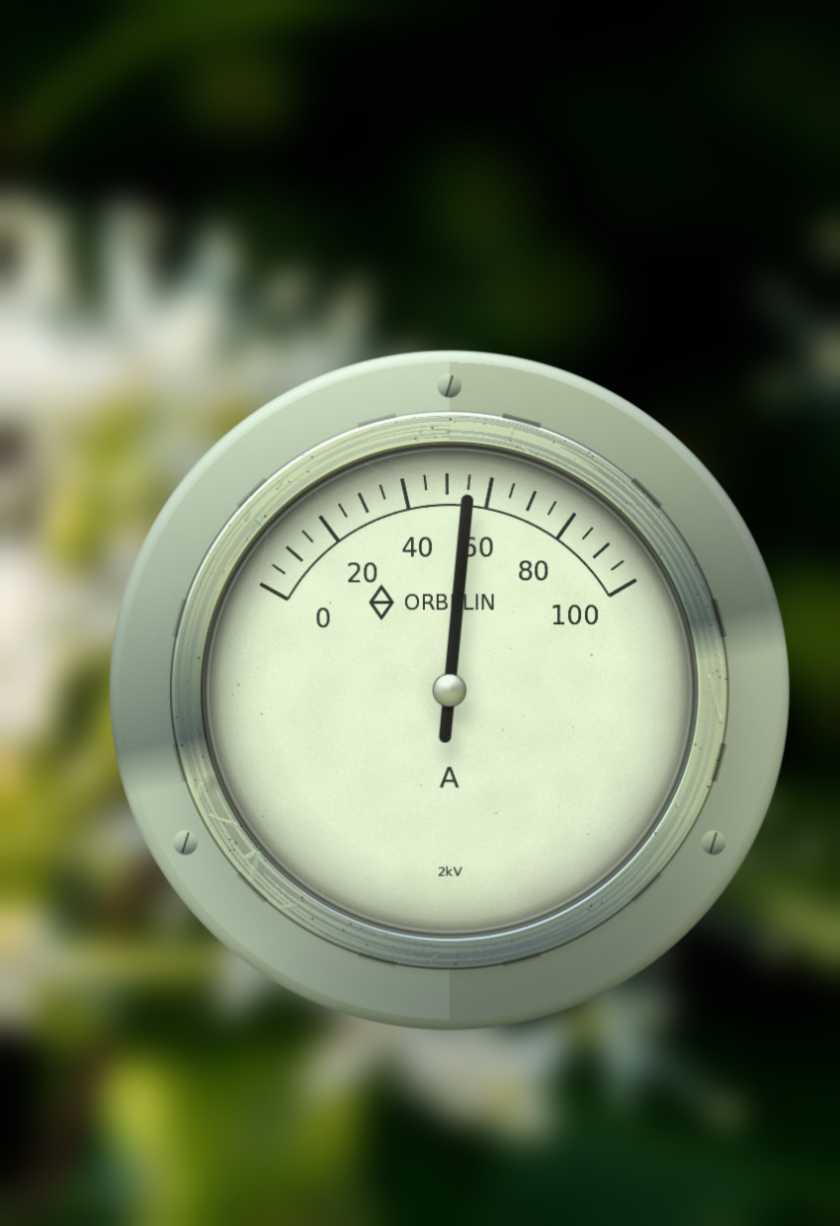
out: 55 A
